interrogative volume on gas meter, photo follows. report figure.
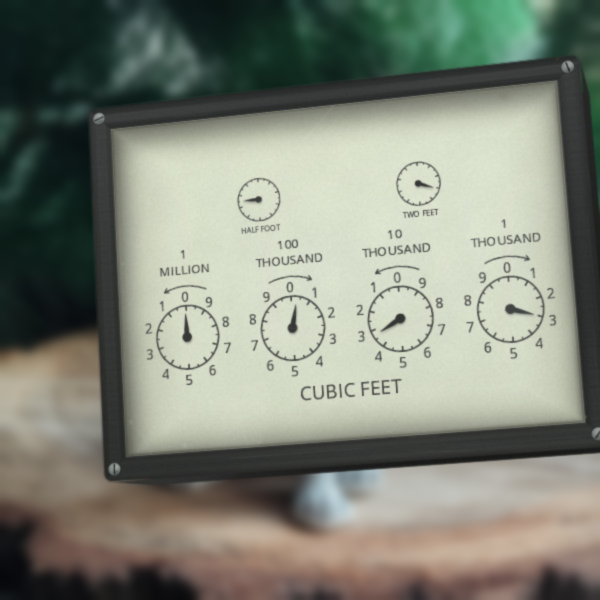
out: 3300 ft³
